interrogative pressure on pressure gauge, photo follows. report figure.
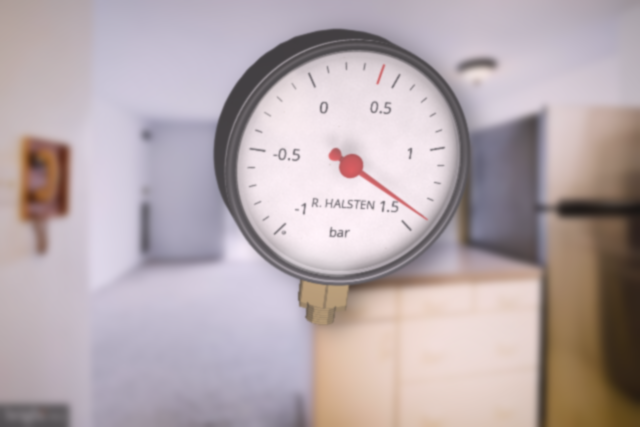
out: 1.4 bar
